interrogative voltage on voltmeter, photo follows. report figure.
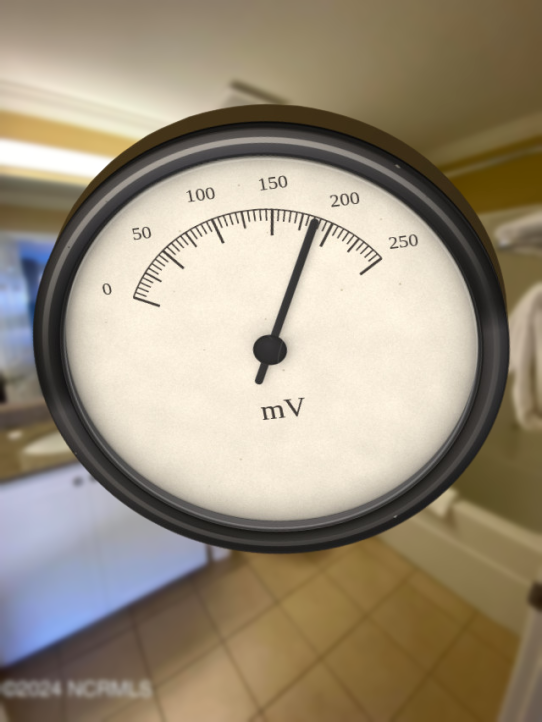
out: 185 mV
